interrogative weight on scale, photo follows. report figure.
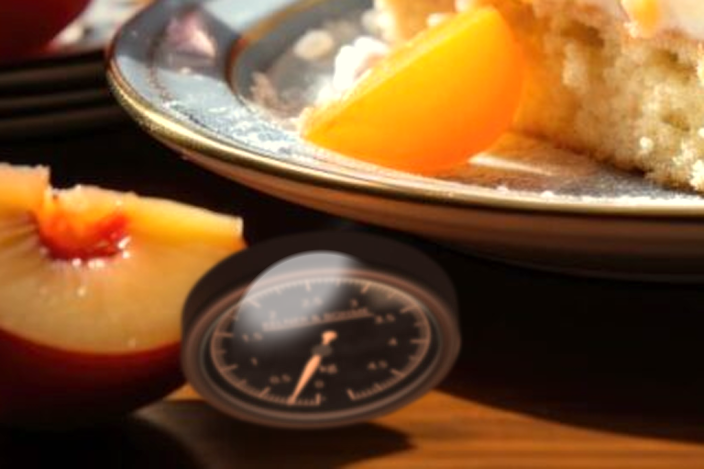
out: 0.25 kg
